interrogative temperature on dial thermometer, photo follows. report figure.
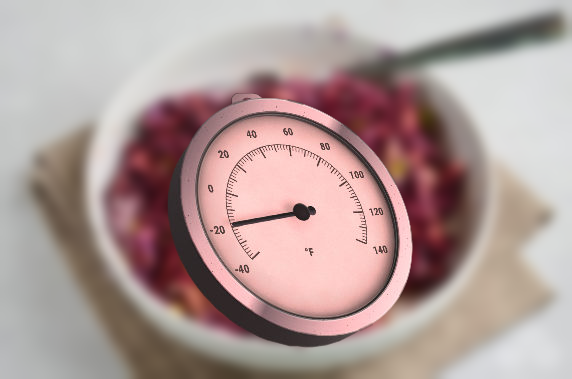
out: -20 °F
